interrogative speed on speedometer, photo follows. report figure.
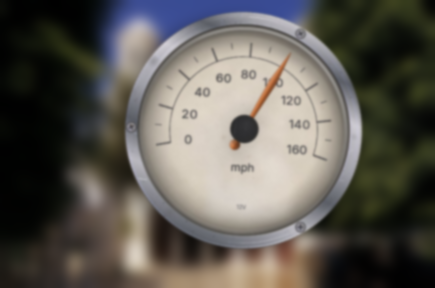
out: 100 mph
